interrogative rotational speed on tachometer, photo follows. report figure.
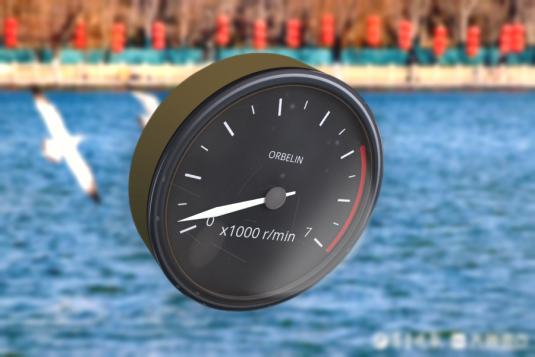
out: 250 rpm
